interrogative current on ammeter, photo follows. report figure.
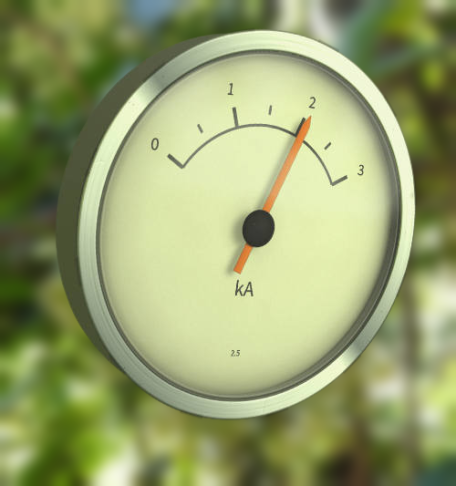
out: 2 kA
